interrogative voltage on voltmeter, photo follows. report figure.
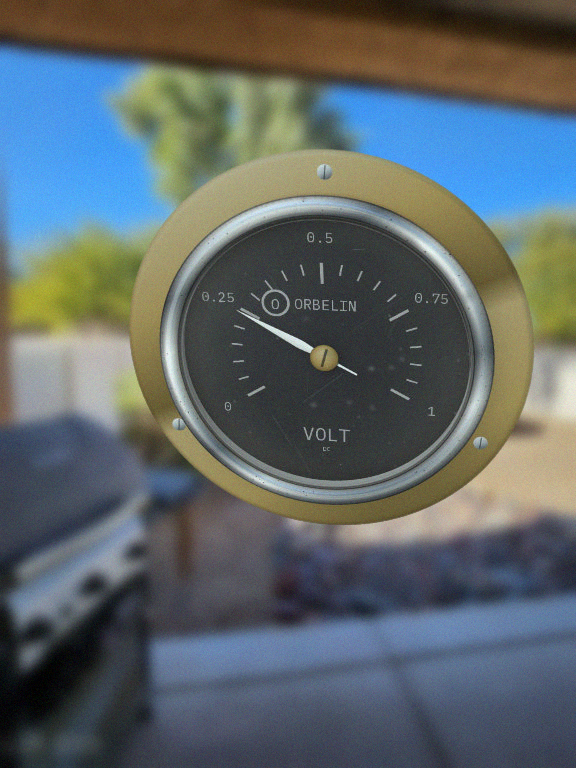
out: 0.25 V
